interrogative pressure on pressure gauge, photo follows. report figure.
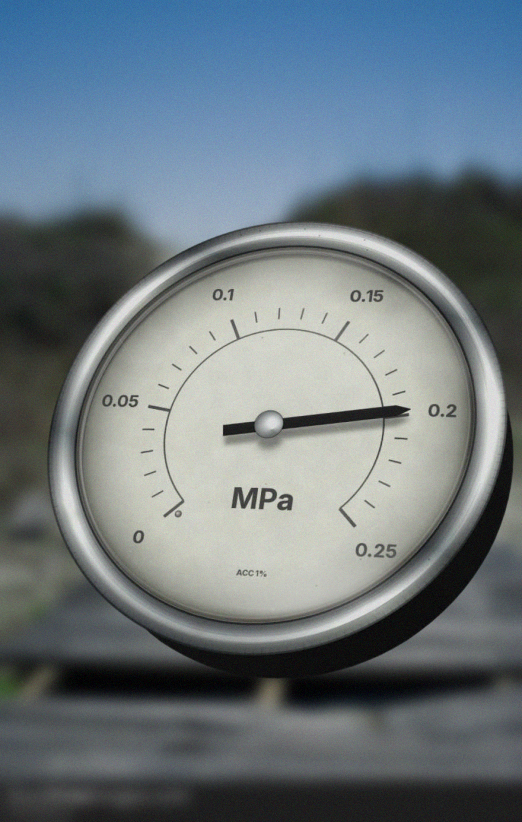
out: 0.2 MPa
